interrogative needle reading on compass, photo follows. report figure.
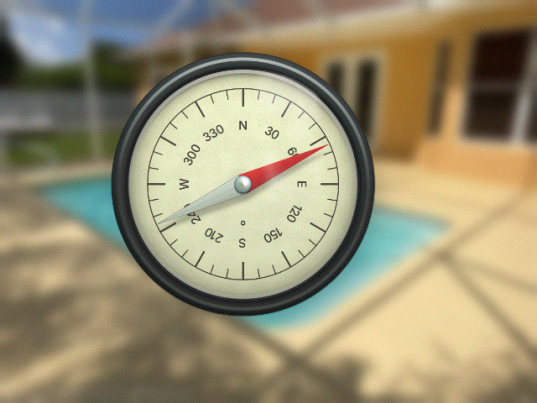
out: 65 °
